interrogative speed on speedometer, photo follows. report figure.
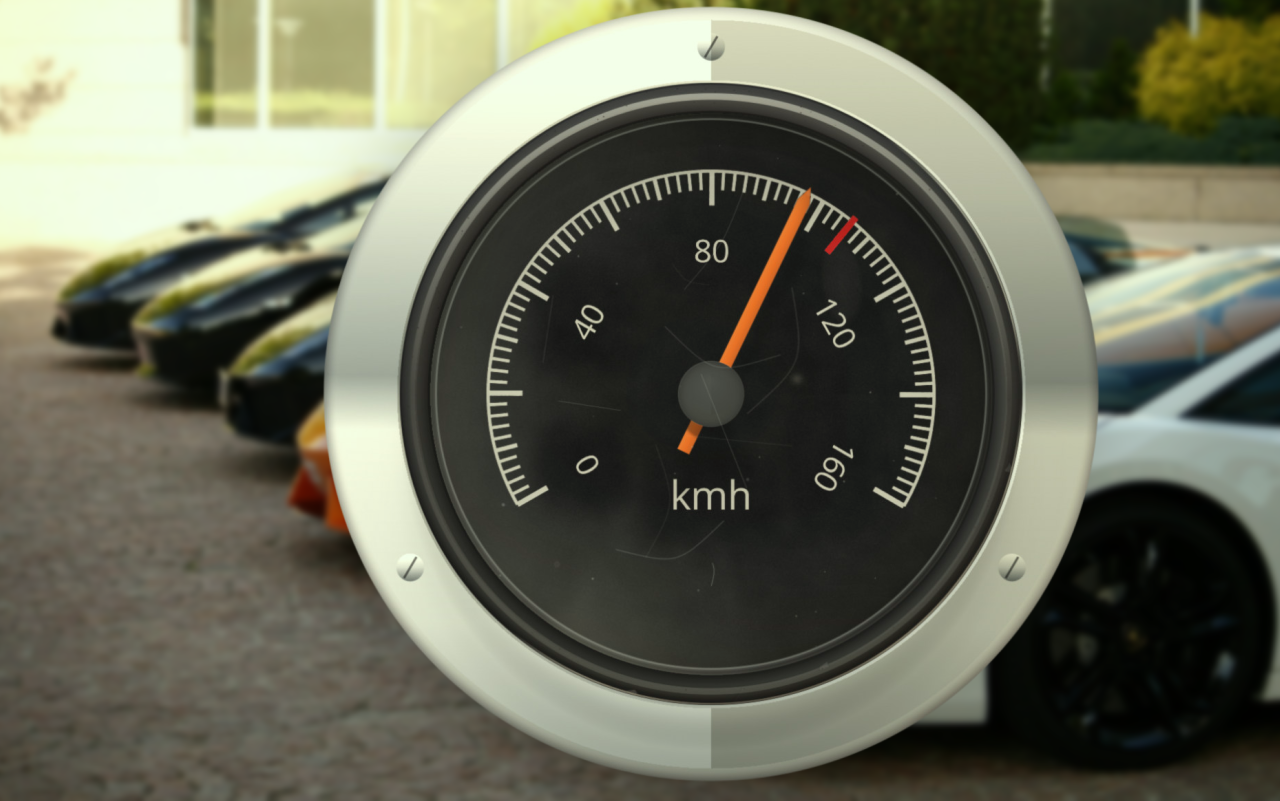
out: 97 km/h
